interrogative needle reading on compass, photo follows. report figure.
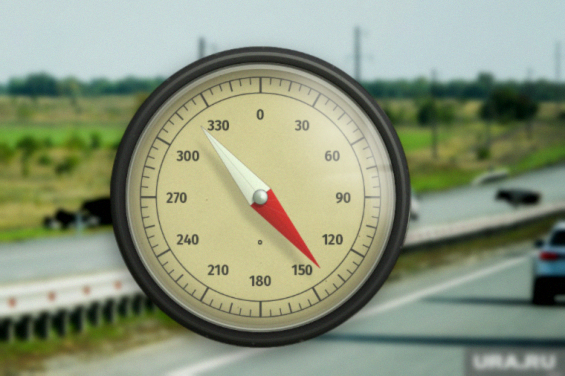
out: 140 °
